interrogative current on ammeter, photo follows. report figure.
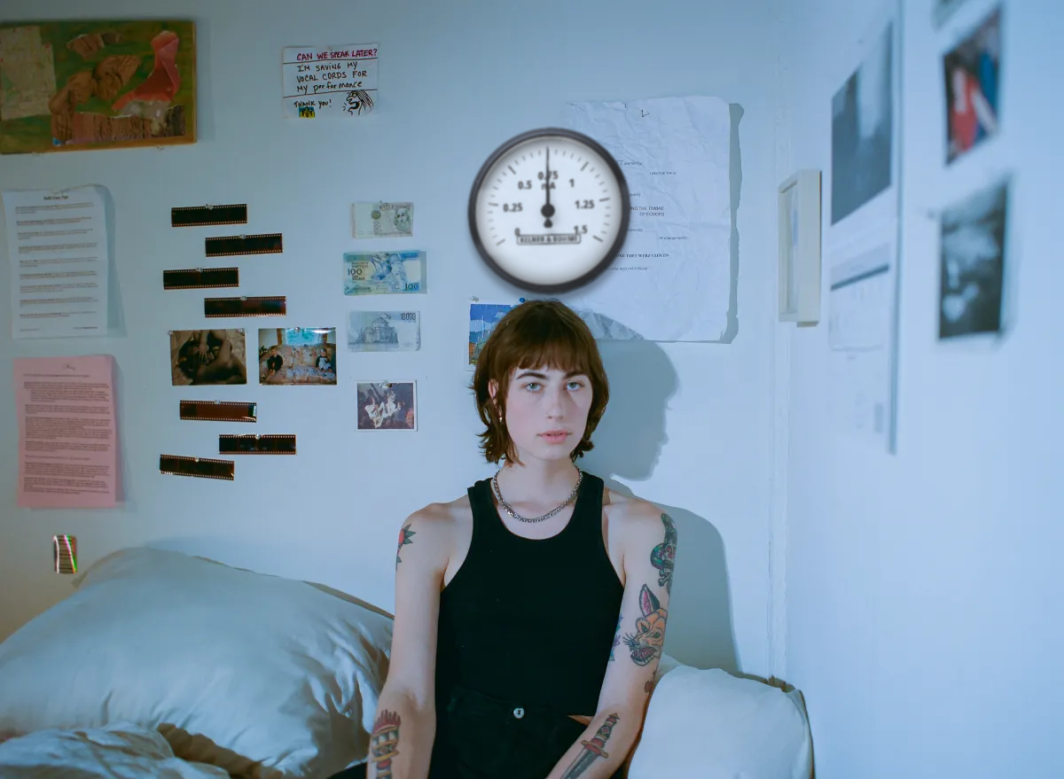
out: 0.75 mA
